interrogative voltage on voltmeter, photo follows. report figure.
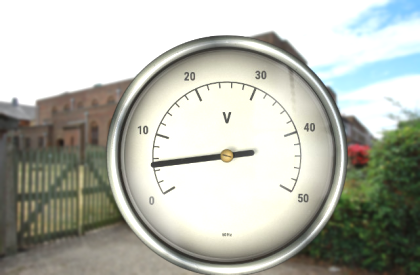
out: 5 V
